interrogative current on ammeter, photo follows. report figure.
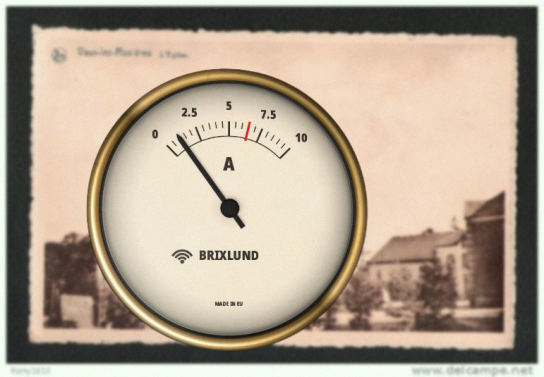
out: 1 A
